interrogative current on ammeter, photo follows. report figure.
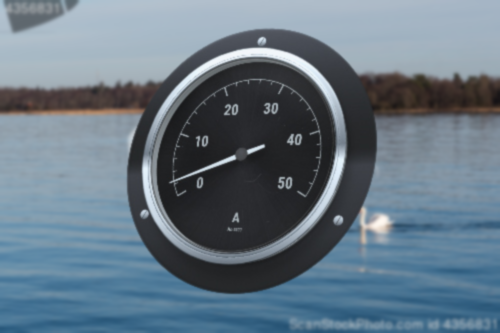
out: 2 A
